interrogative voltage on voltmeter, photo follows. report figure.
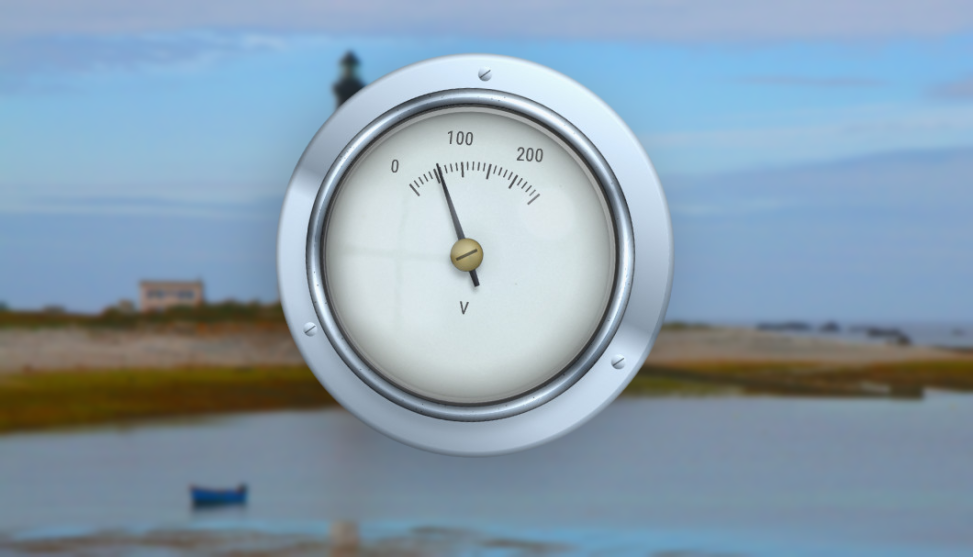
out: 60 V
